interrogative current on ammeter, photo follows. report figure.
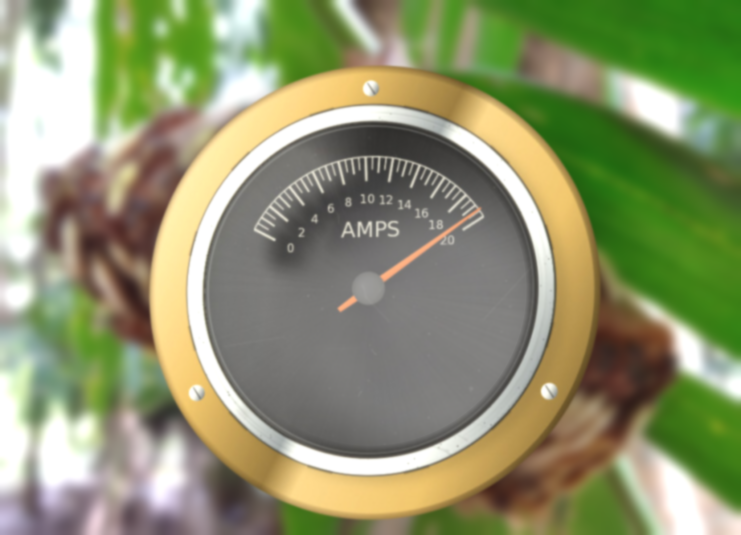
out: 19.5 A
